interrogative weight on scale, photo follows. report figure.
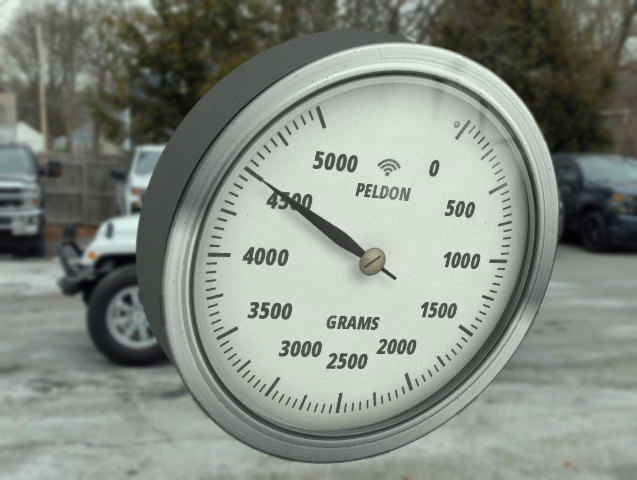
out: 4500 g
